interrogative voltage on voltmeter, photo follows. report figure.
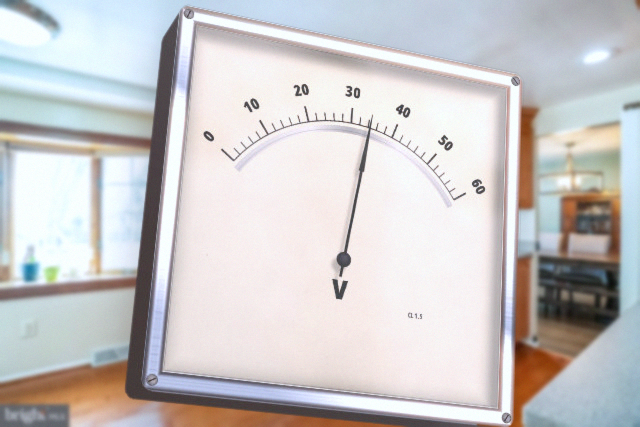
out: 34 V
